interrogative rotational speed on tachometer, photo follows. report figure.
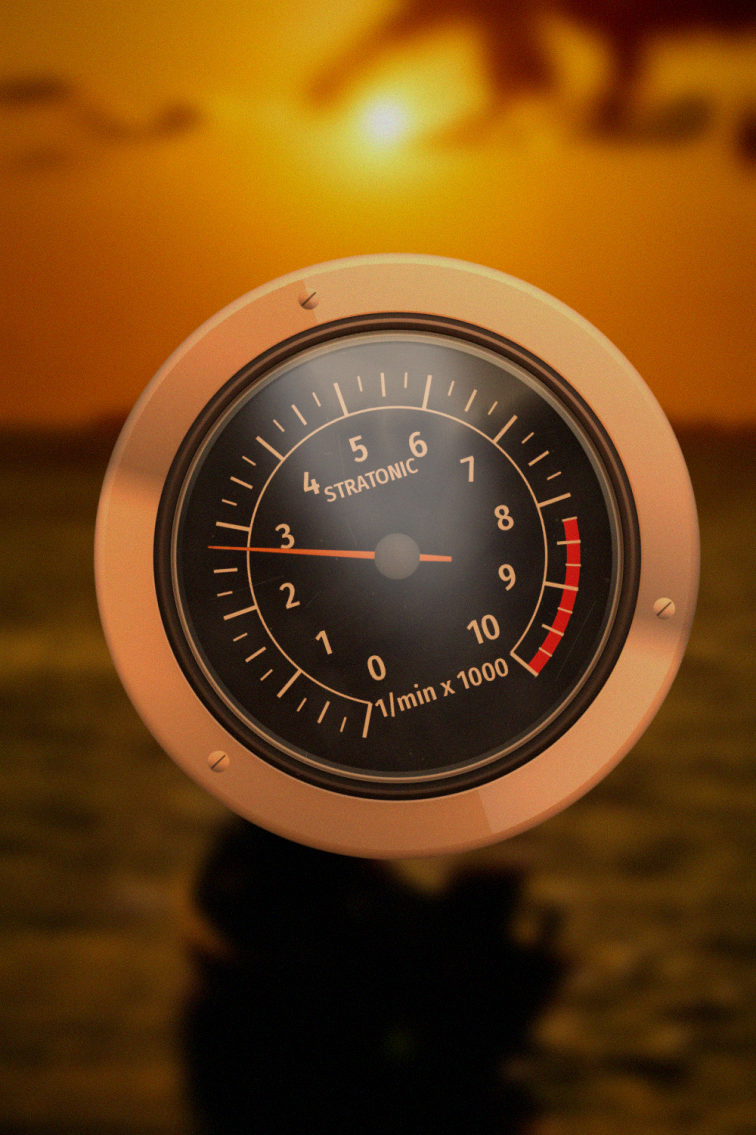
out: 2750 rpm
